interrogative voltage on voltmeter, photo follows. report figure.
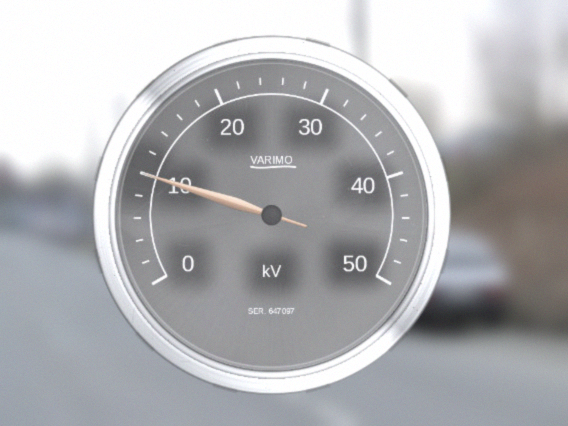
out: 10 kV
